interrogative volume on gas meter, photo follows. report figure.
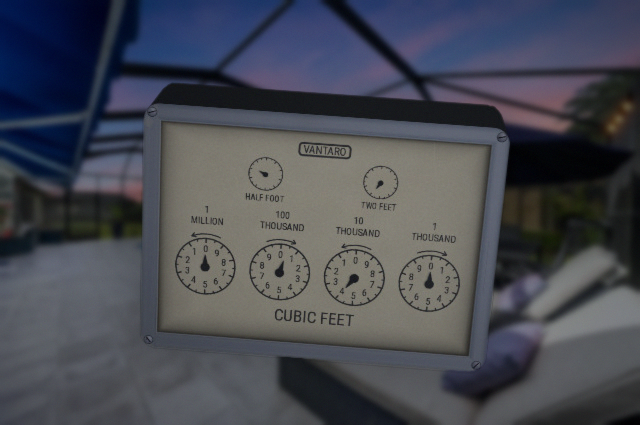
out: 4000 ft³
